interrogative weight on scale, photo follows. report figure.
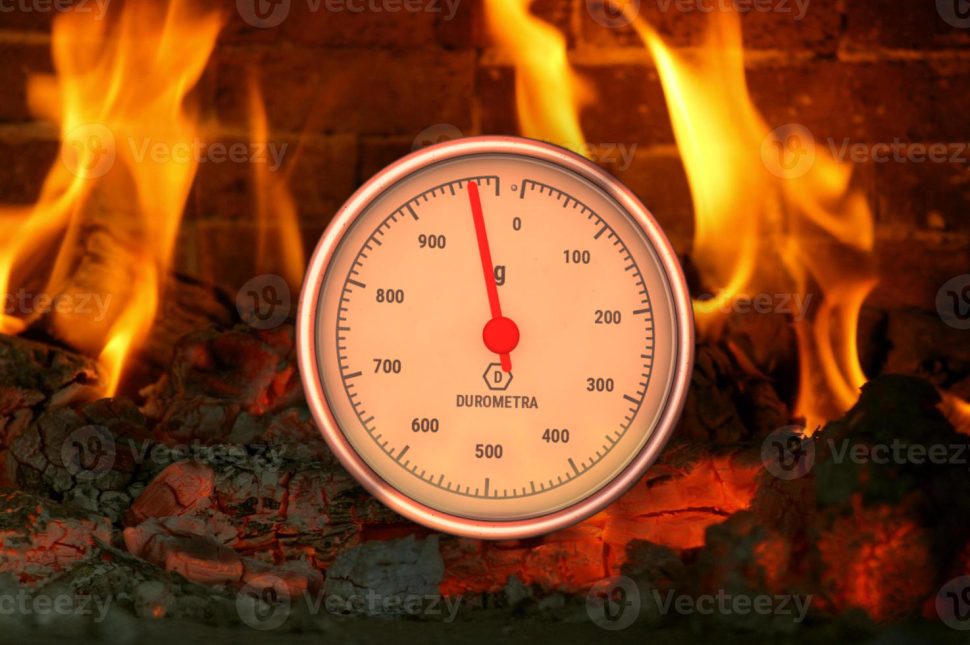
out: 970 g
